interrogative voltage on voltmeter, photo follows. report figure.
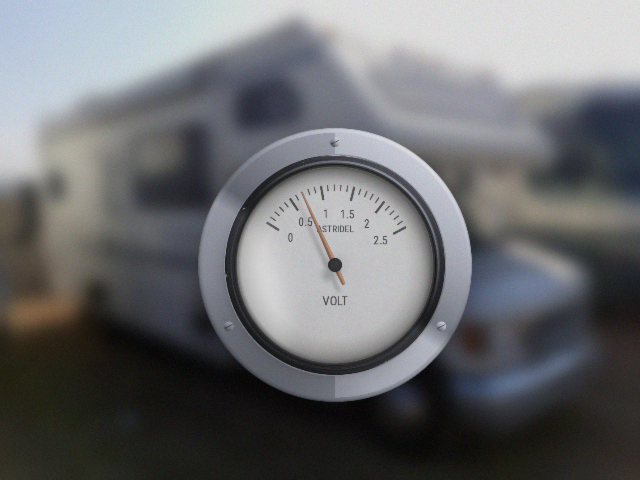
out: 0.7 V
